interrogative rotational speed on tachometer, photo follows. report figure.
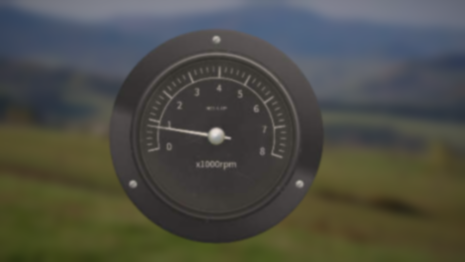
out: 800 rpm
